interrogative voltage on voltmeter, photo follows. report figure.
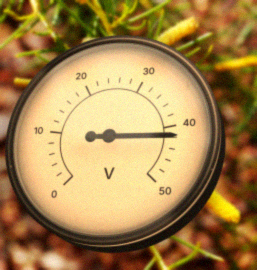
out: 42 V
